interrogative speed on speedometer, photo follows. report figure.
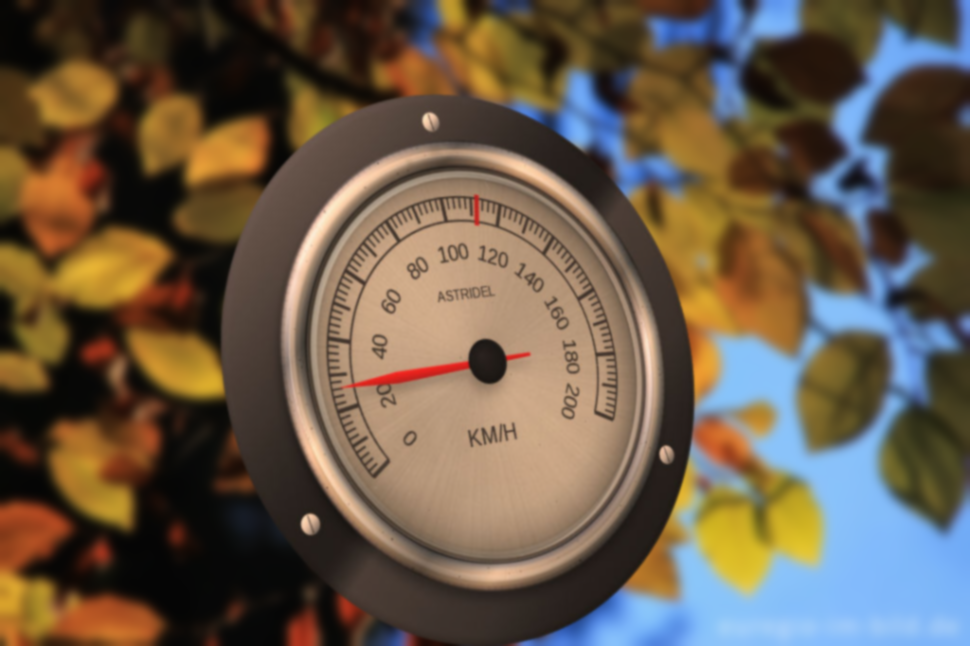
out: 26 km/h
